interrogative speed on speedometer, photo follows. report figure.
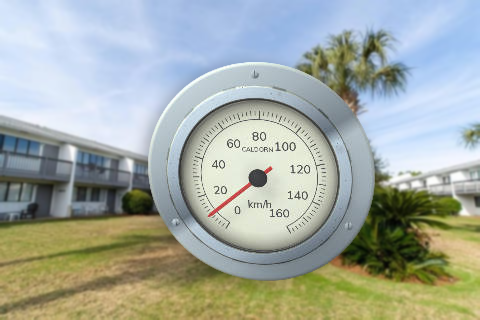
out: 10 km/h
